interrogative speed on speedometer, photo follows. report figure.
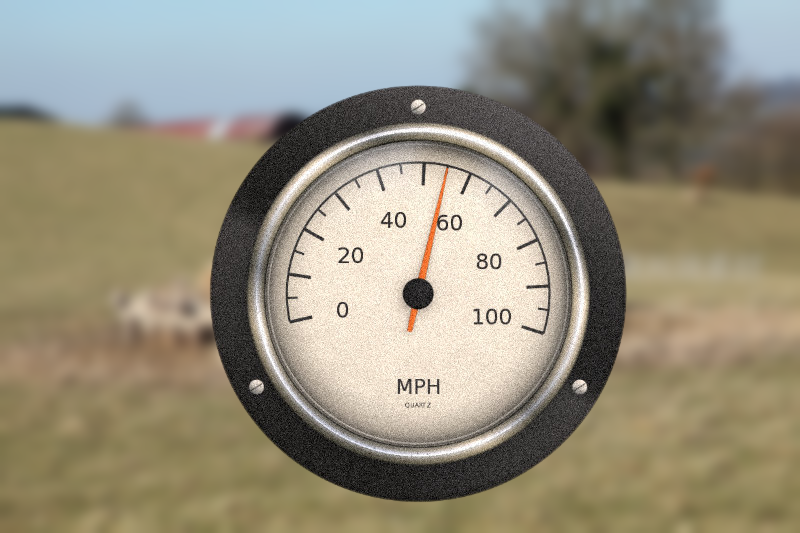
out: 55 mph
